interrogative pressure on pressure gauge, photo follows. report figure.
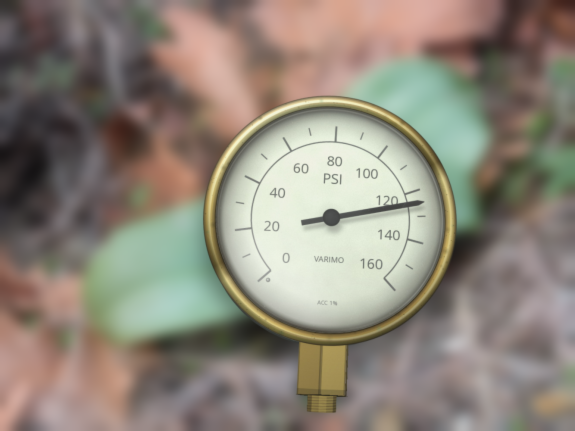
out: 125 psi
